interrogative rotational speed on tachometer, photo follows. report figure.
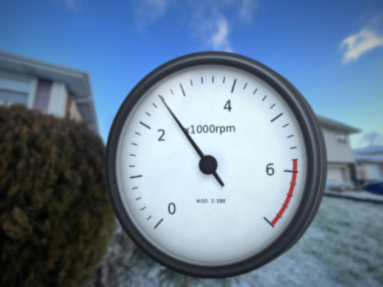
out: 2600 rpm
